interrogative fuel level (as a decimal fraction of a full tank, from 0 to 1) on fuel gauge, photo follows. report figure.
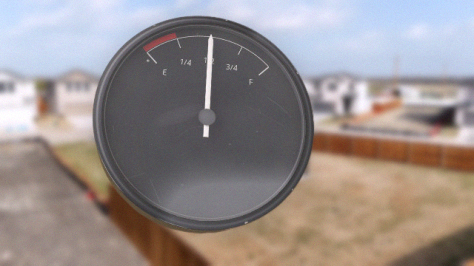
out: 0.5
